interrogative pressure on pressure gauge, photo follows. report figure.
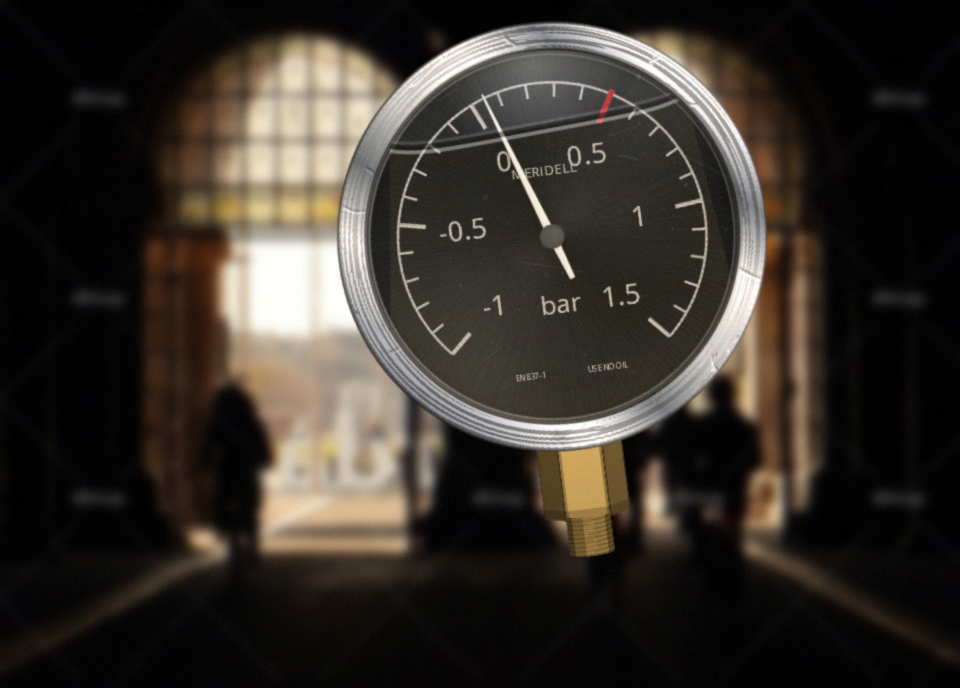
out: 0.05 bar
